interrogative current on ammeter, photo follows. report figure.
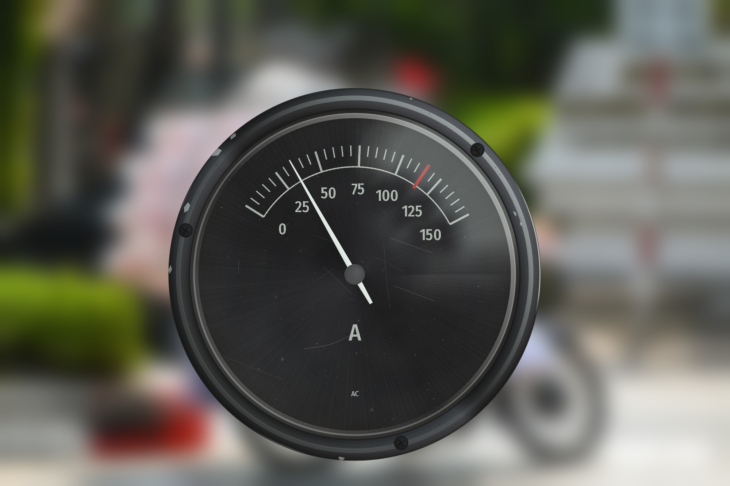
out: 35 A
